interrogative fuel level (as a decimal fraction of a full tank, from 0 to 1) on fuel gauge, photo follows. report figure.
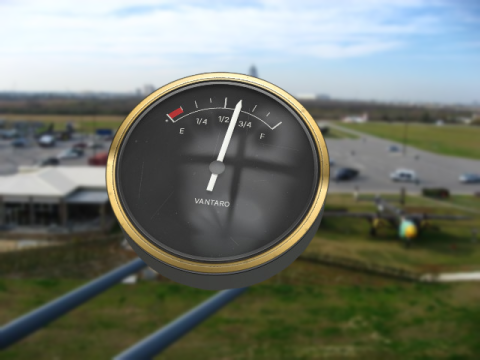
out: 0.625
